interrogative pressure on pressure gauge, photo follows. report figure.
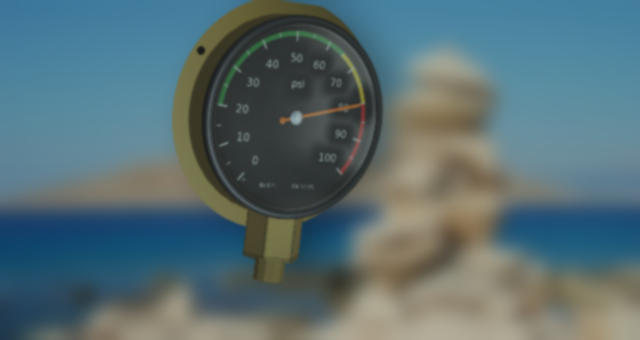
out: 80 psi
